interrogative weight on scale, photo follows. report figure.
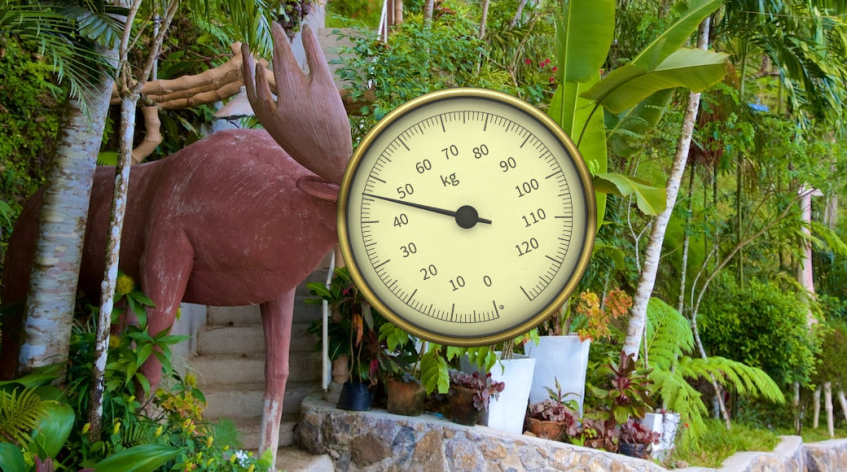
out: 46 kg
